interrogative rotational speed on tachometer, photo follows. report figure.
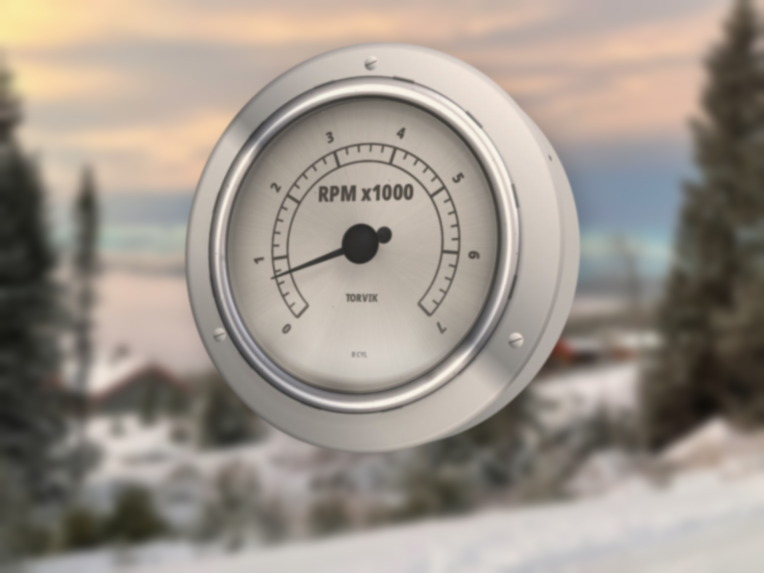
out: 700 rpm
